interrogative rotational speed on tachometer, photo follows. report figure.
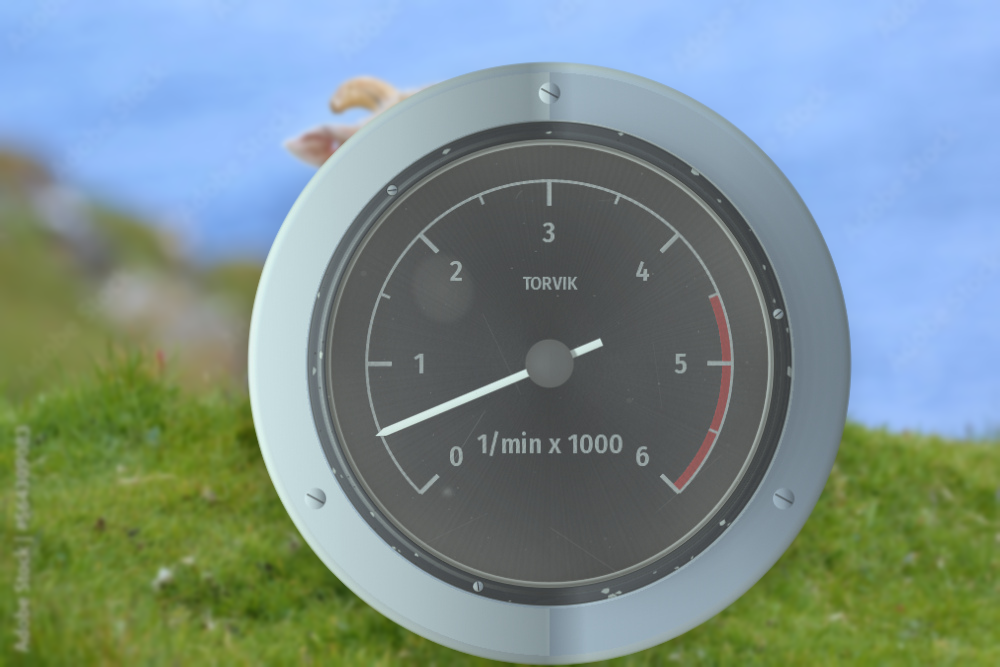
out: 500 rpm
